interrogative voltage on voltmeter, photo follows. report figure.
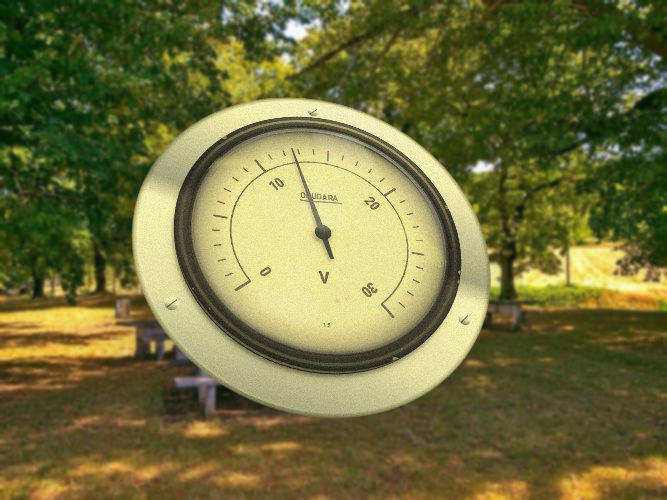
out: 12.5 V
